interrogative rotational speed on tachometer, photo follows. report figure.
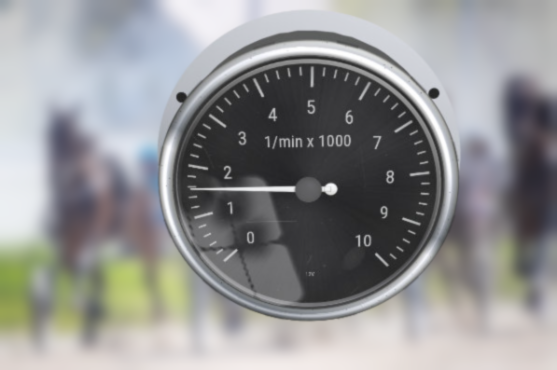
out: 1600 rpm
